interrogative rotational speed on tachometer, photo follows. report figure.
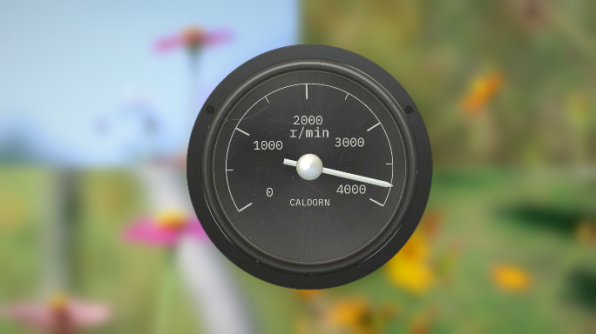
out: 3750 rpm
